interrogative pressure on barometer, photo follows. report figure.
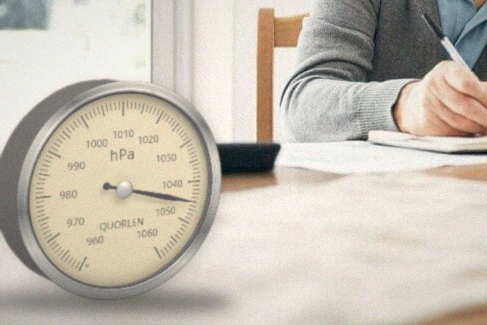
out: 1045 hPa
